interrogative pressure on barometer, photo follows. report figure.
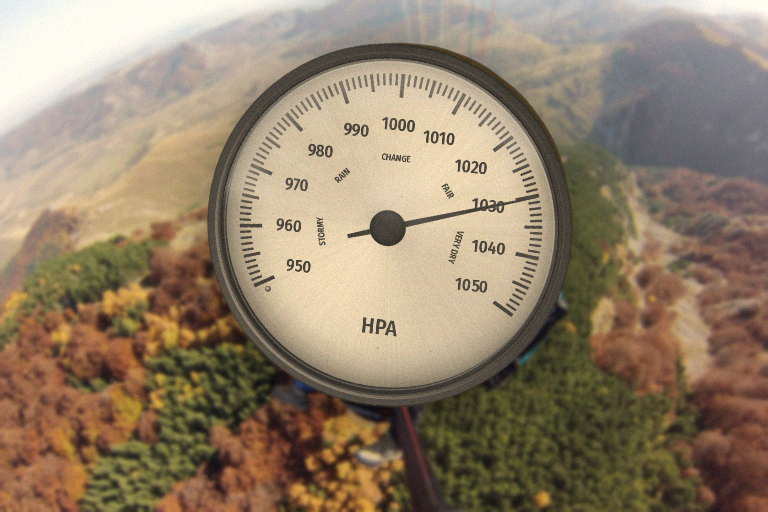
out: 1030 hPa
